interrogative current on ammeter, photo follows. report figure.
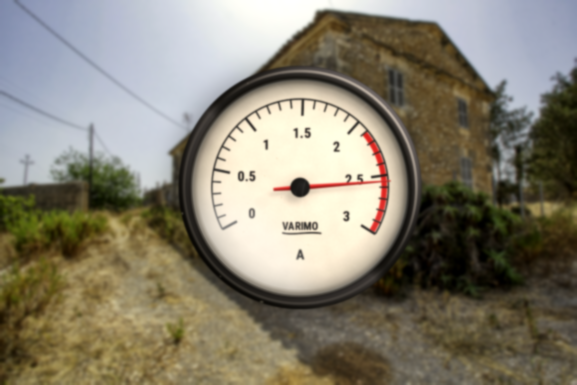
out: 2.55 A
